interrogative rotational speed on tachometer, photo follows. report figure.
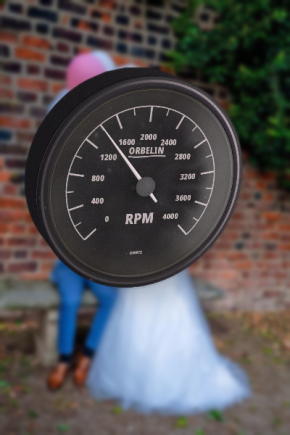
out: 1400 rpm
